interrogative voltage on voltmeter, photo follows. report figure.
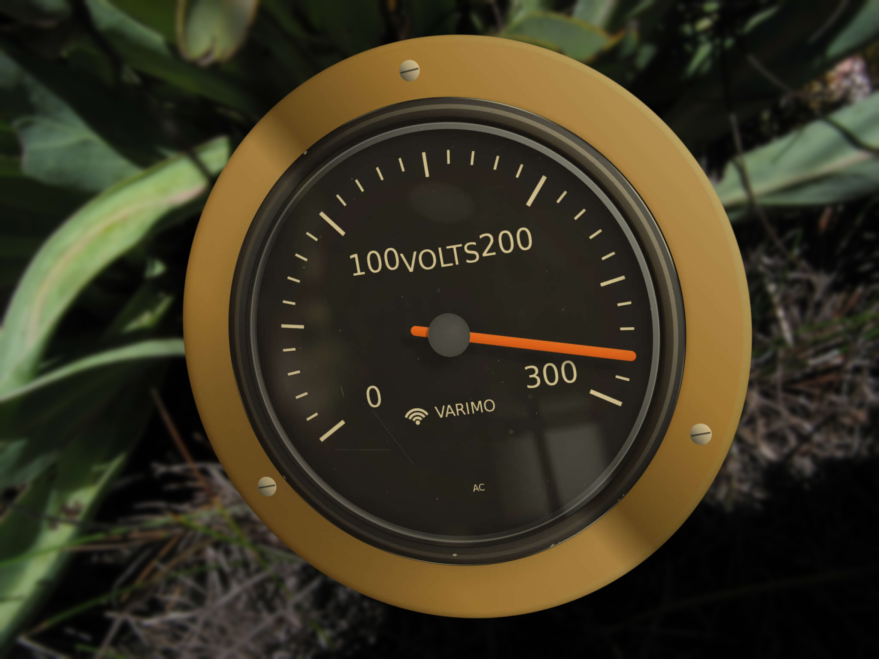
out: 280 V
